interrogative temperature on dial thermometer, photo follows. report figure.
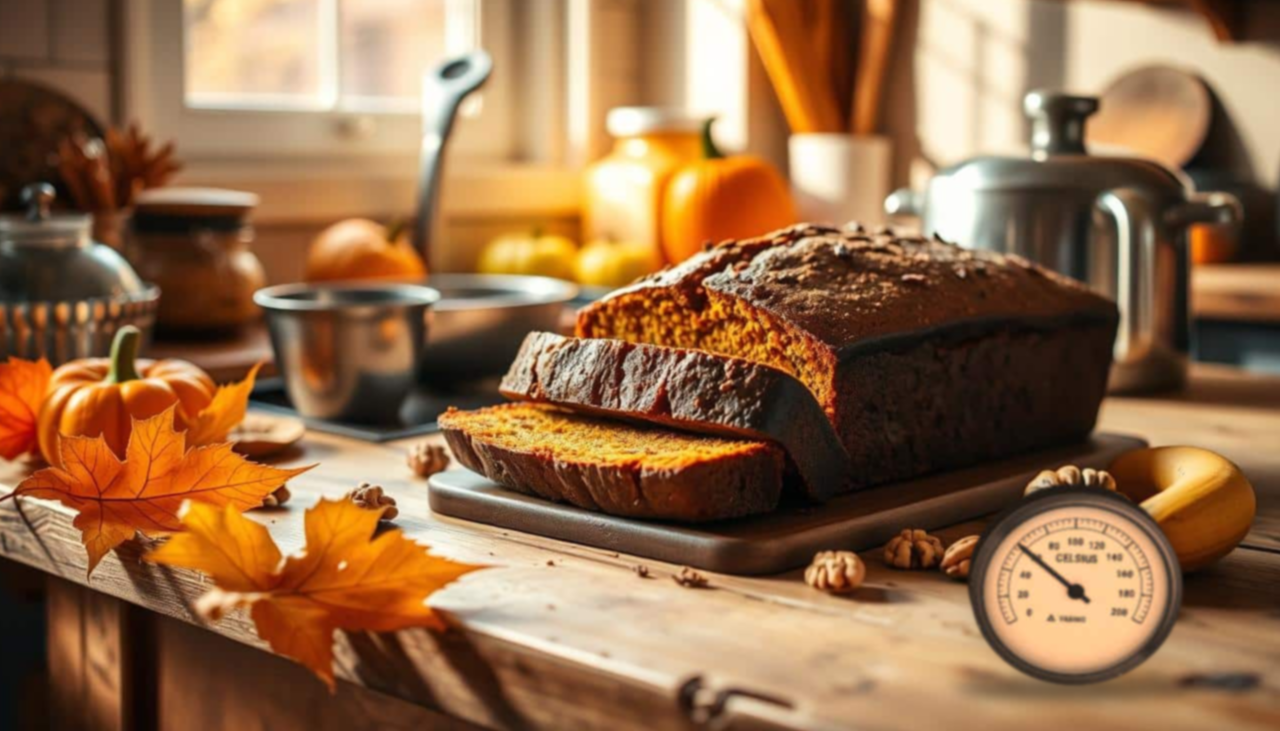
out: 60 °C
